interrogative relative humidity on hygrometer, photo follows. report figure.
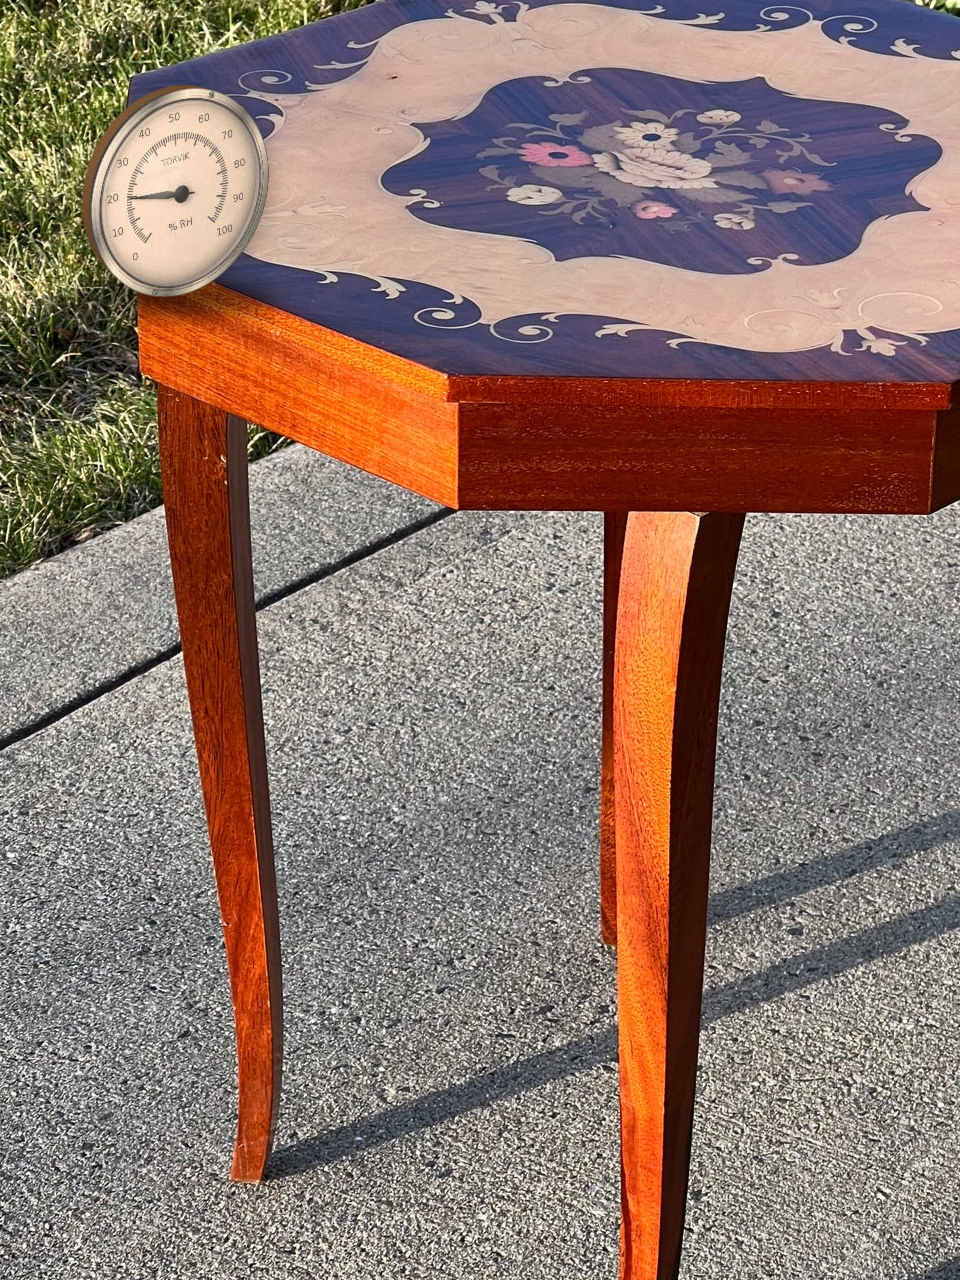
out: 20 %
